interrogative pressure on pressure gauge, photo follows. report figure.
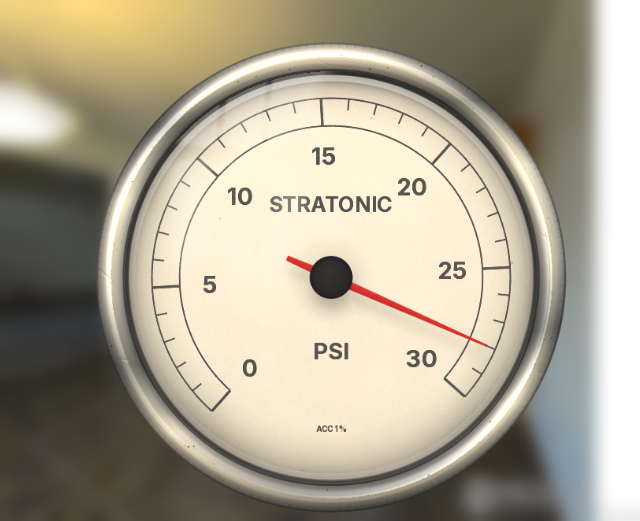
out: 28 psi
